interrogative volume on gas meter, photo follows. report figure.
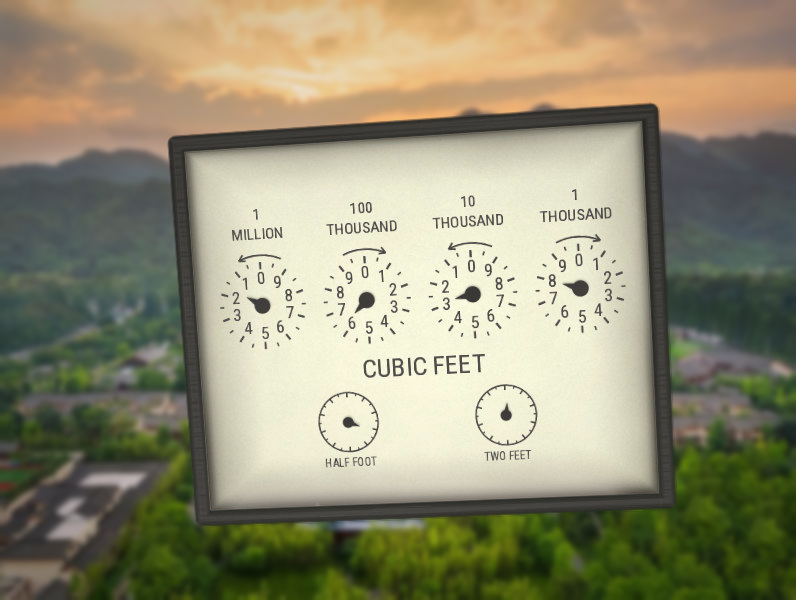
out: 162800 ft³
